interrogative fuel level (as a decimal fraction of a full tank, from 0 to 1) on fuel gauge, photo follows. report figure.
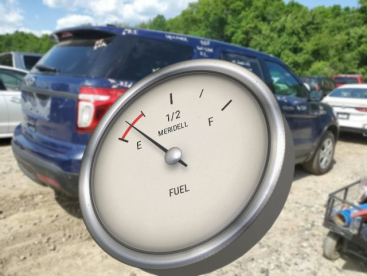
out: 0.125
